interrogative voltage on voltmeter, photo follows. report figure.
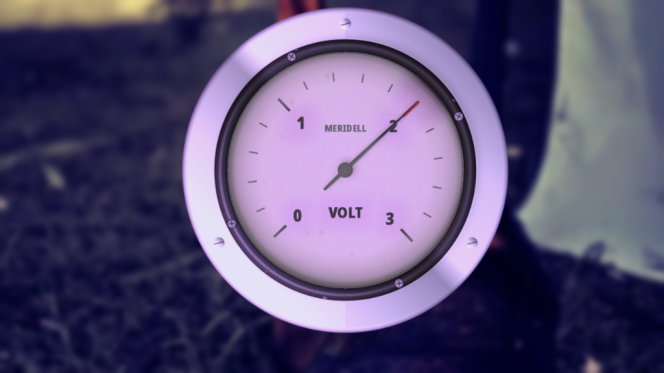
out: 2 V
